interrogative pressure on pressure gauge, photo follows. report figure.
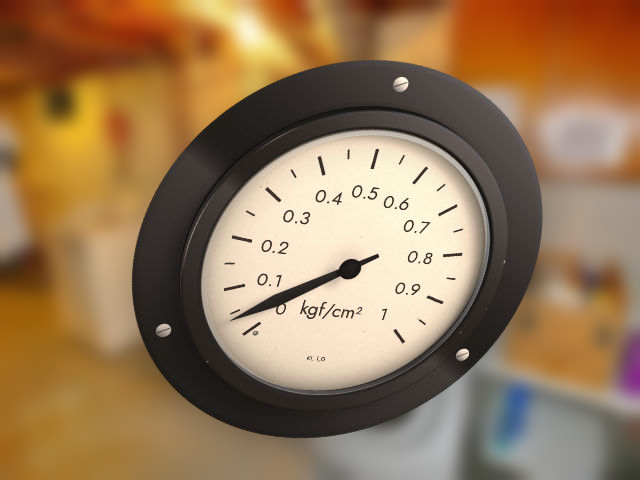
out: 0.05 kg/cm²
